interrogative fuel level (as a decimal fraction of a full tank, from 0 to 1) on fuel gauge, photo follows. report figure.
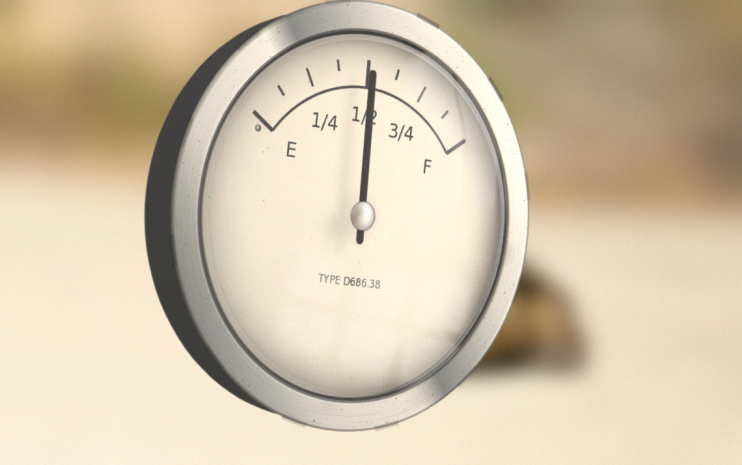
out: 0.5
